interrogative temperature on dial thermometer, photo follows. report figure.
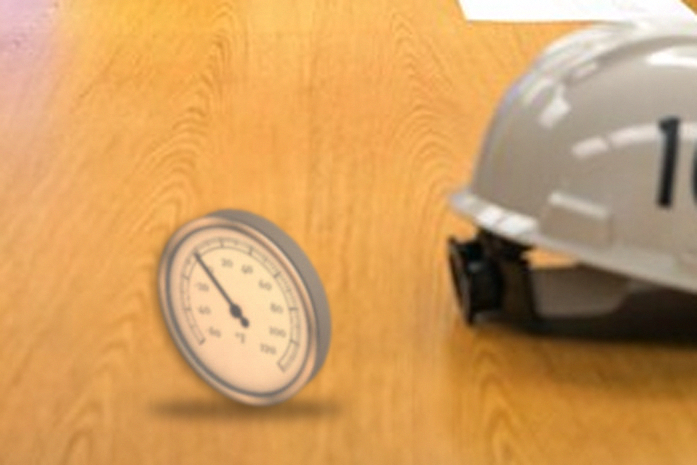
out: 0 °F
